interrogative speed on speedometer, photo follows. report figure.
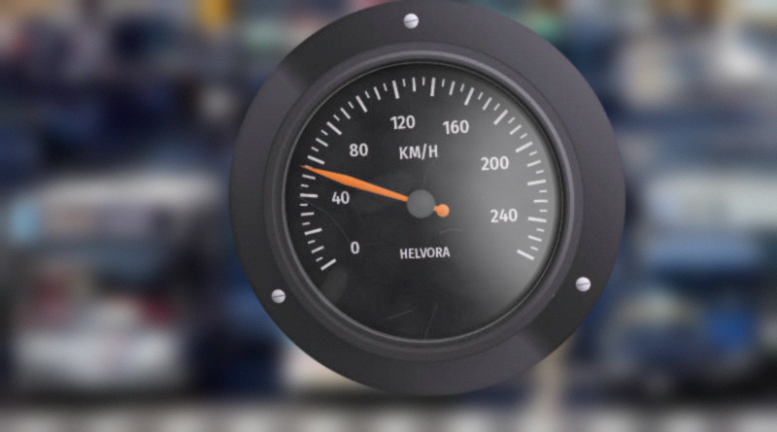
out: 55 km/h
